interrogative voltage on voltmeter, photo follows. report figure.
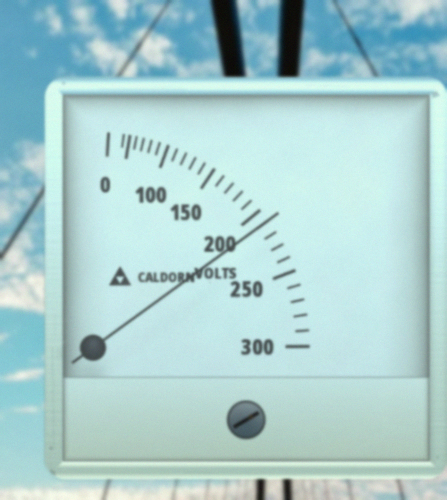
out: 210 V
